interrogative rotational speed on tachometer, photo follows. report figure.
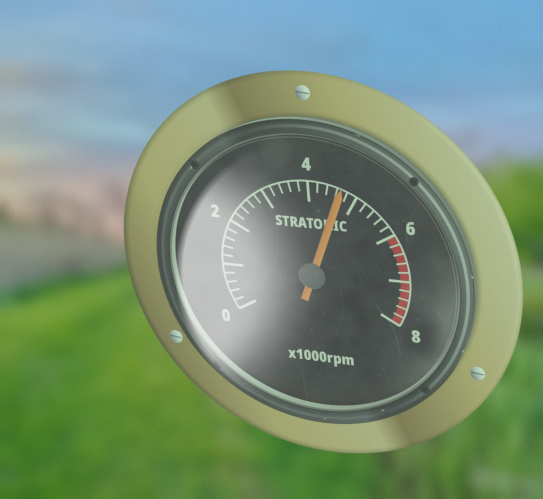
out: 4700 rpm
